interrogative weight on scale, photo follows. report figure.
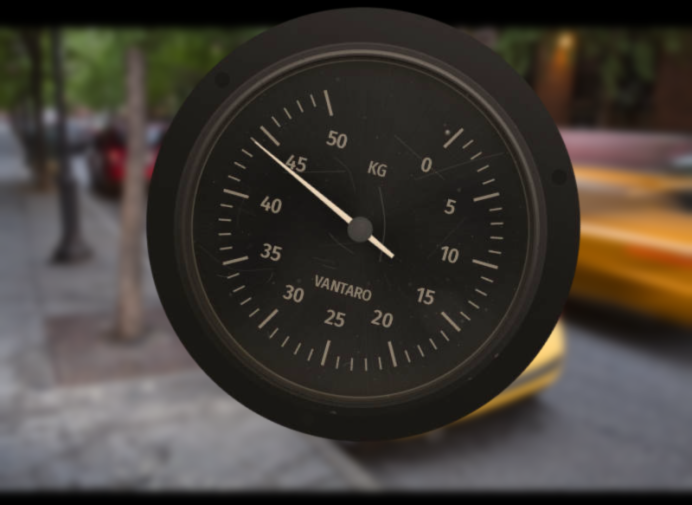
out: 44 kg
